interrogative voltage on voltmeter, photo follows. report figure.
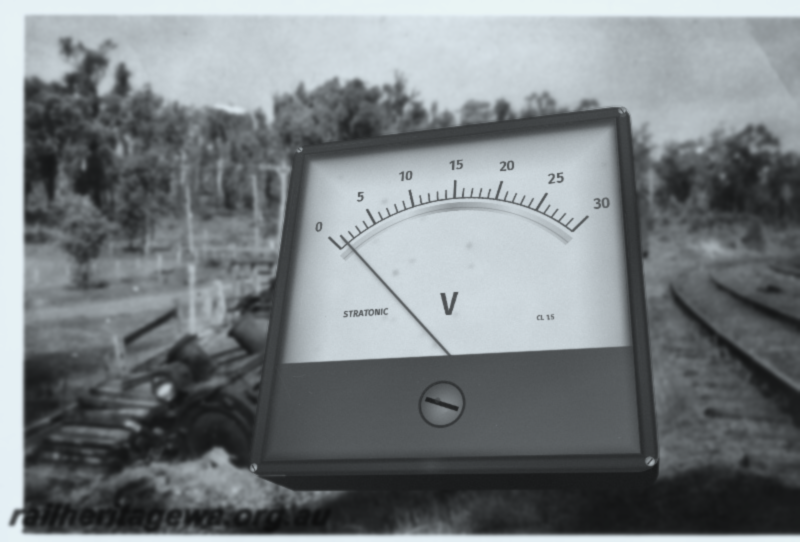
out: 1 V
